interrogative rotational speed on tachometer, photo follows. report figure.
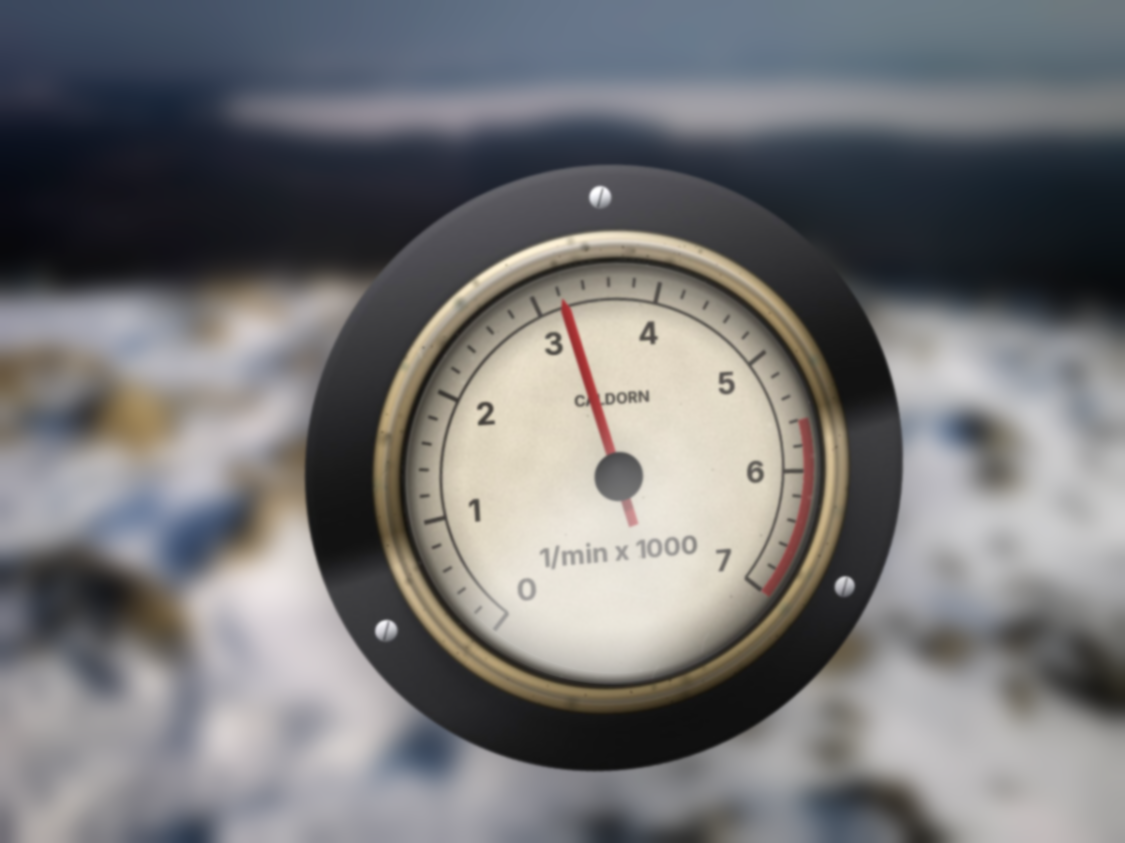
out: 3200 rpm
